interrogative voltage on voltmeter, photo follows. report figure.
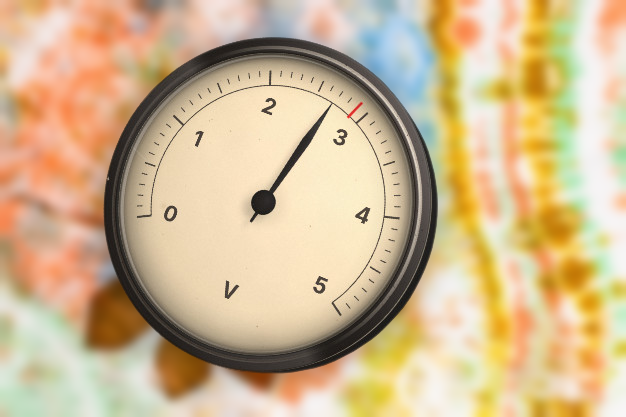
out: 2.7 V
